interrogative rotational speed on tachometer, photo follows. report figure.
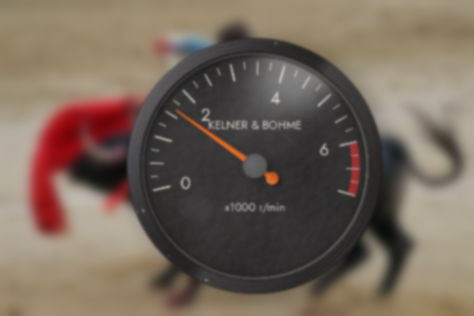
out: 1625 rpm
